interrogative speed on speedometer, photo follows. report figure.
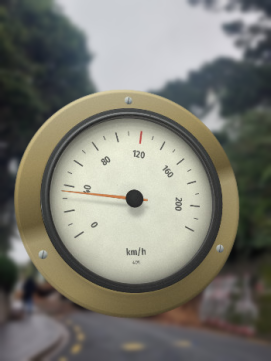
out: 35 km/h
